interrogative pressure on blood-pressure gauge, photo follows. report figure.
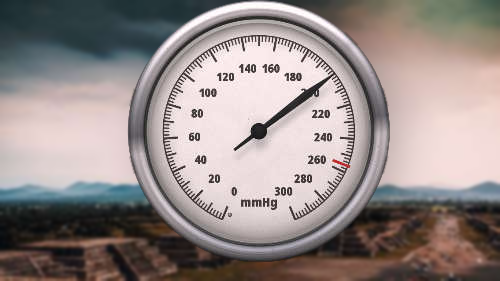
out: 200 mmHg
